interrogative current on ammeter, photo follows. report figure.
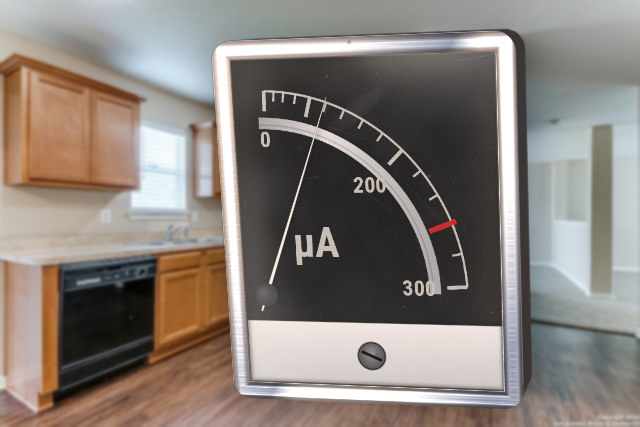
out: 120 µA
